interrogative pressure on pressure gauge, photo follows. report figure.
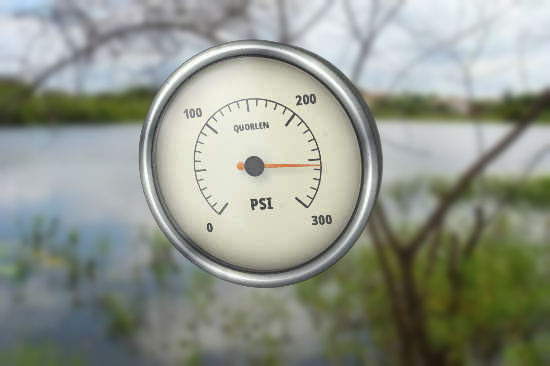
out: 255 psi
